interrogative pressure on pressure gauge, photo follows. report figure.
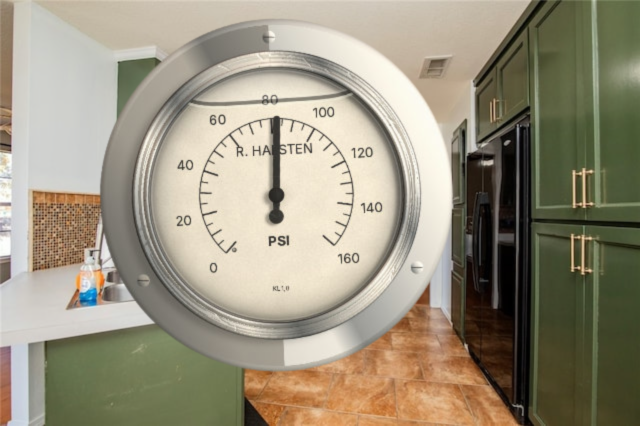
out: 82.5 psi
